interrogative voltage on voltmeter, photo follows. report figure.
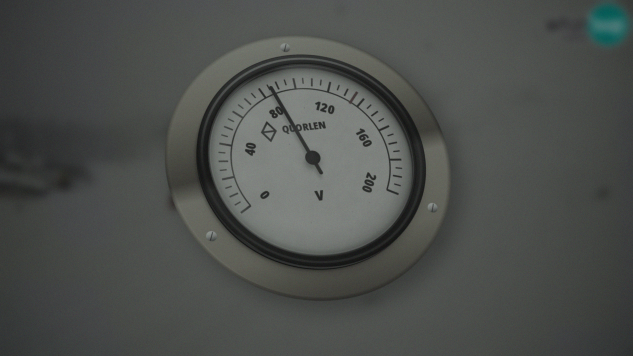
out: 85 V
